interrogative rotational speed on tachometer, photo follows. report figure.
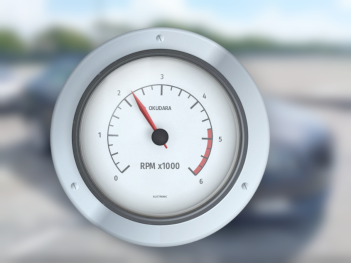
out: 2250 rpm
